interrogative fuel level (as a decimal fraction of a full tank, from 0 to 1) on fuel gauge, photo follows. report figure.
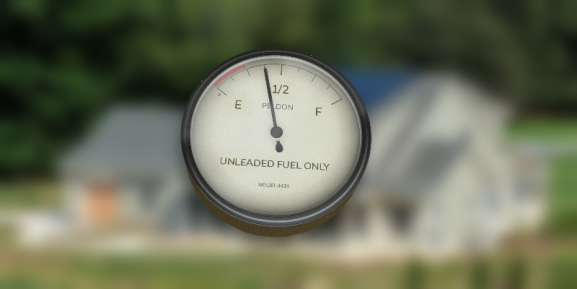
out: 0.375
